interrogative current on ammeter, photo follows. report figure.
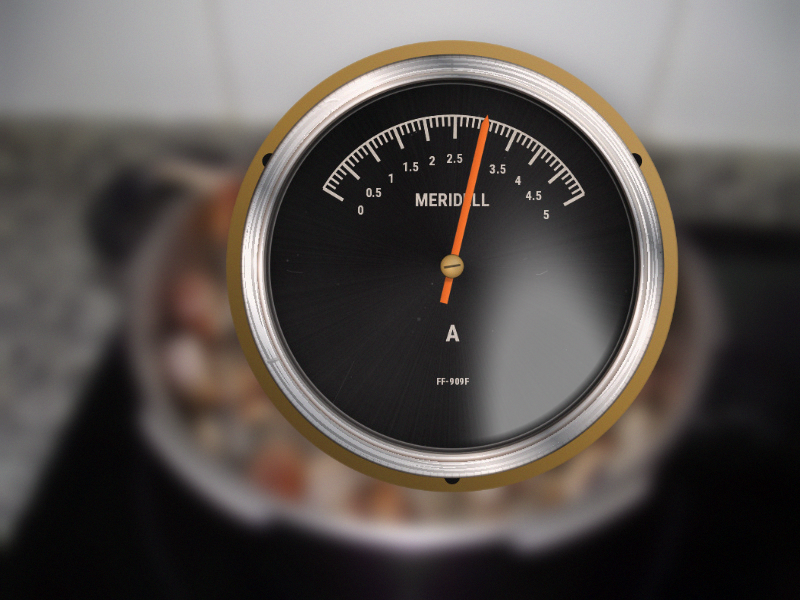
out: 3 A
